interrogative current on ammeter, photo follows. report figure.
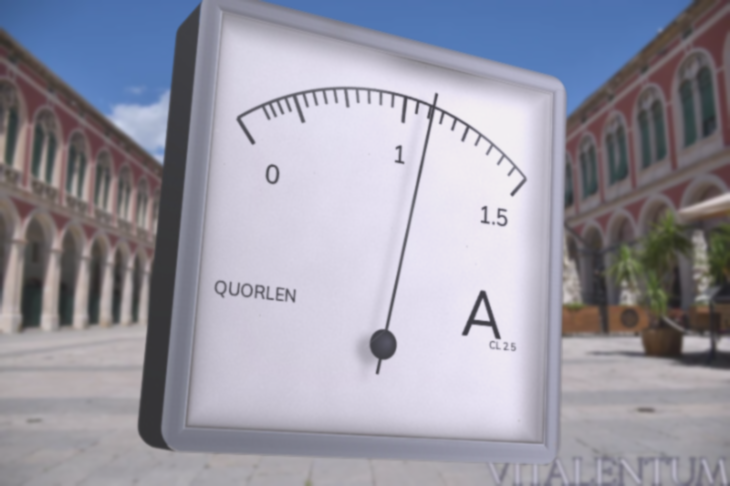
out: 1.1 A
